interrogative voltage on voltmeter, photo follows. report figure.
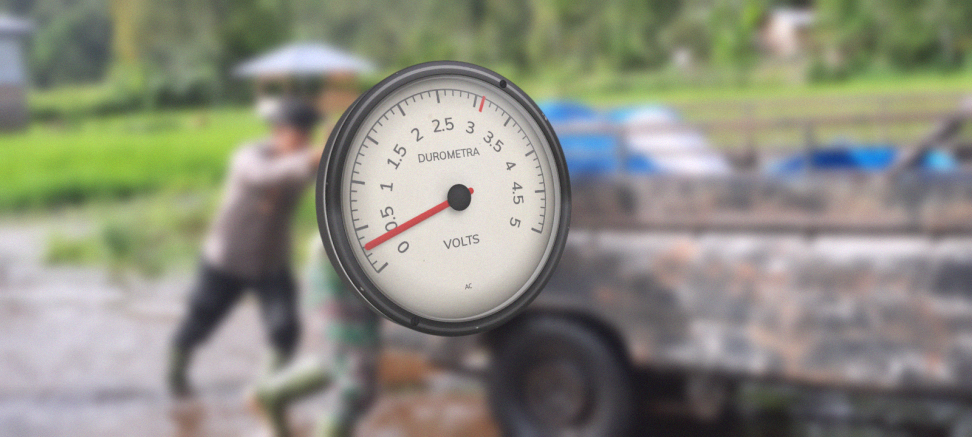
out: 0.3 V
